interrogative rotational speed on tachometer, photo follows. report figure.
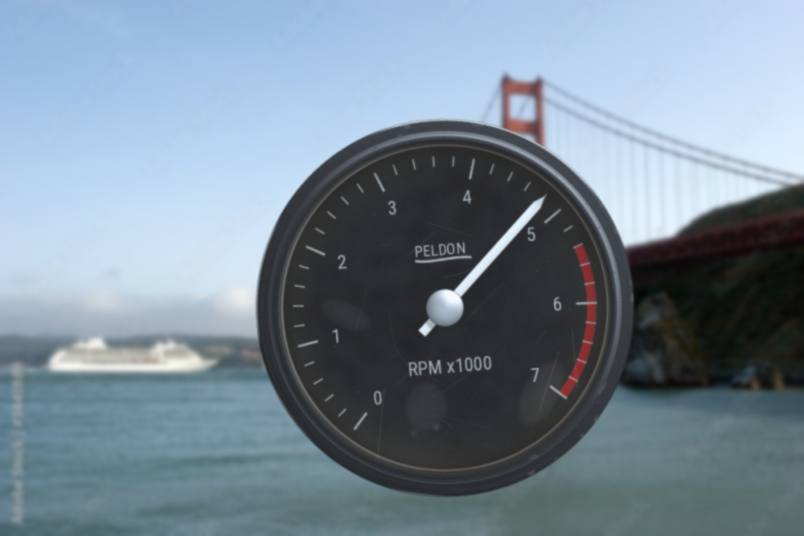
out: 4800 rpm
